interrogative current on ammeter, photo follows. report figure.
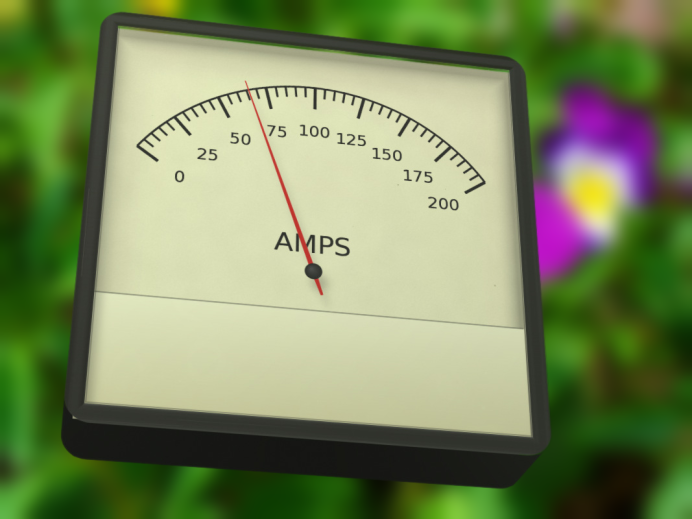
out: 65 A
